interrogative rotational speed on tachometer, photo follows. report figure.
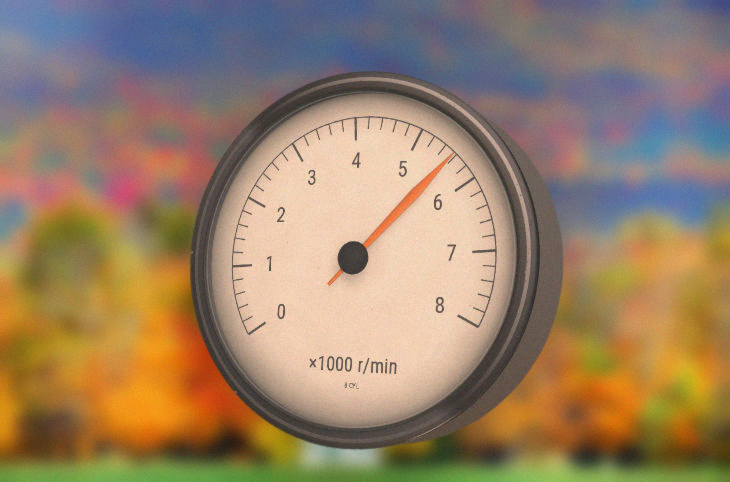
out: 5600 rpm
